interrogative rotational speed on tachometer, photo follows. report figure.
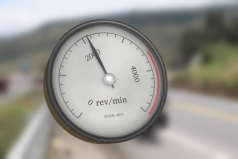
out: 2100 rpm
